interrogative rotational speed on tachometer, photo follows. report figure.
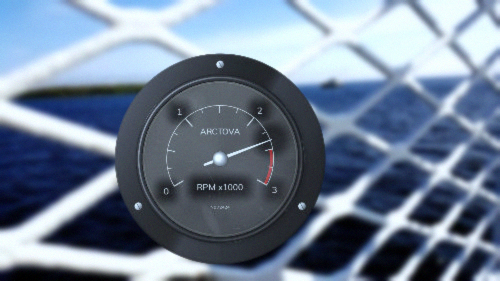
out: 2375 rpm
